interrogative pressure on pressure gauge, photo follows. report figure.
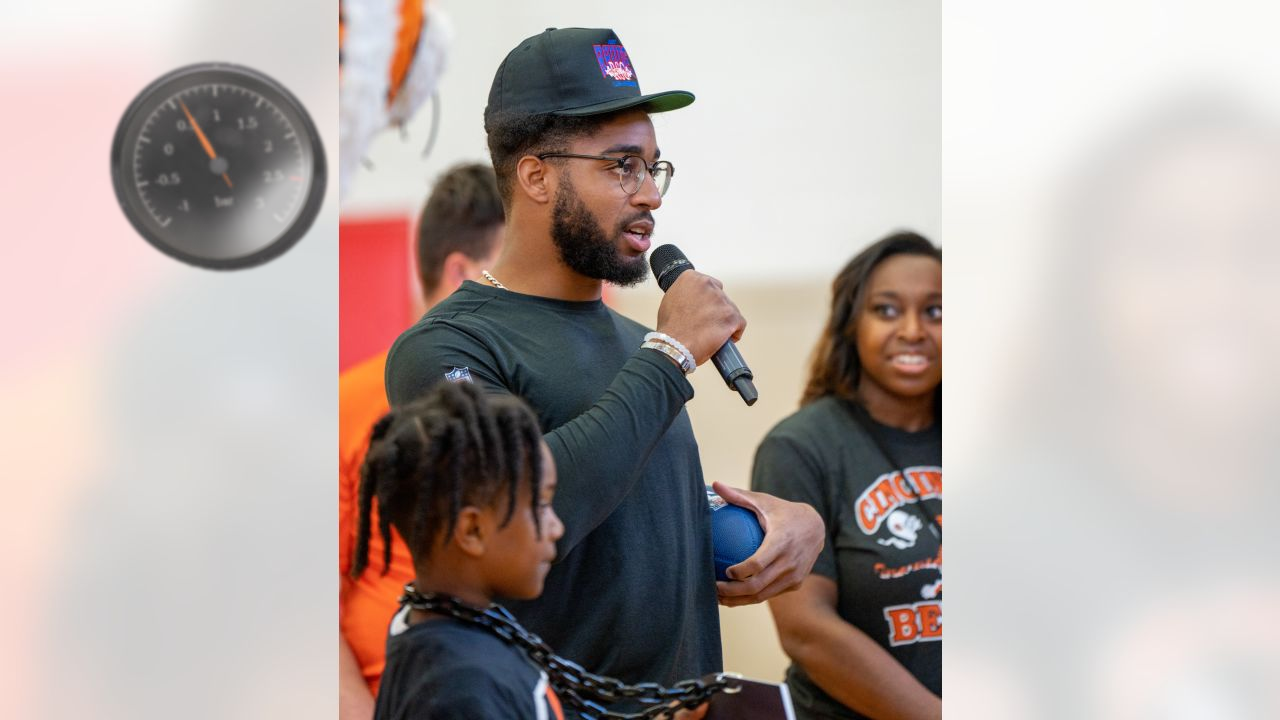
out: 0.6 bar
